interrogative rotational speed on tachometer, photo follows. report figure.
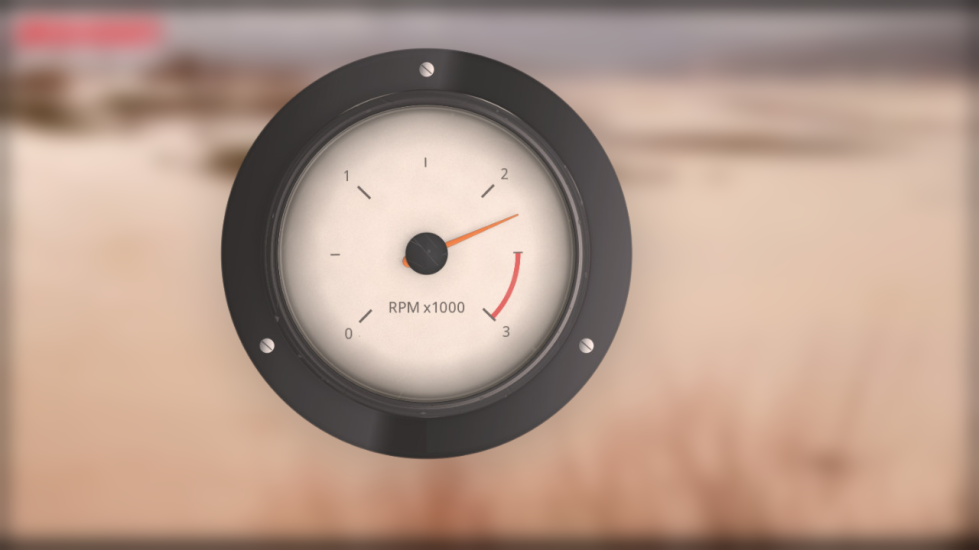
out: 2250 rpm
